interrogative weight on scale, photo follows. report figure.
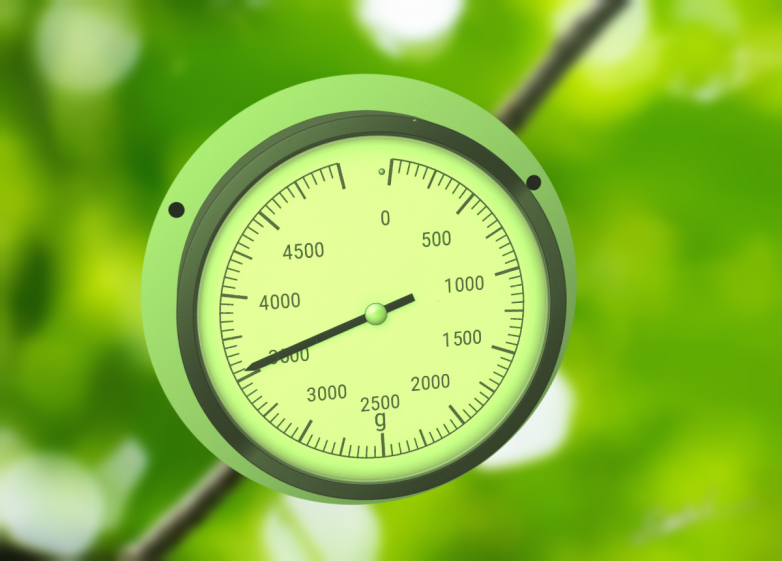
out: 3550 g
